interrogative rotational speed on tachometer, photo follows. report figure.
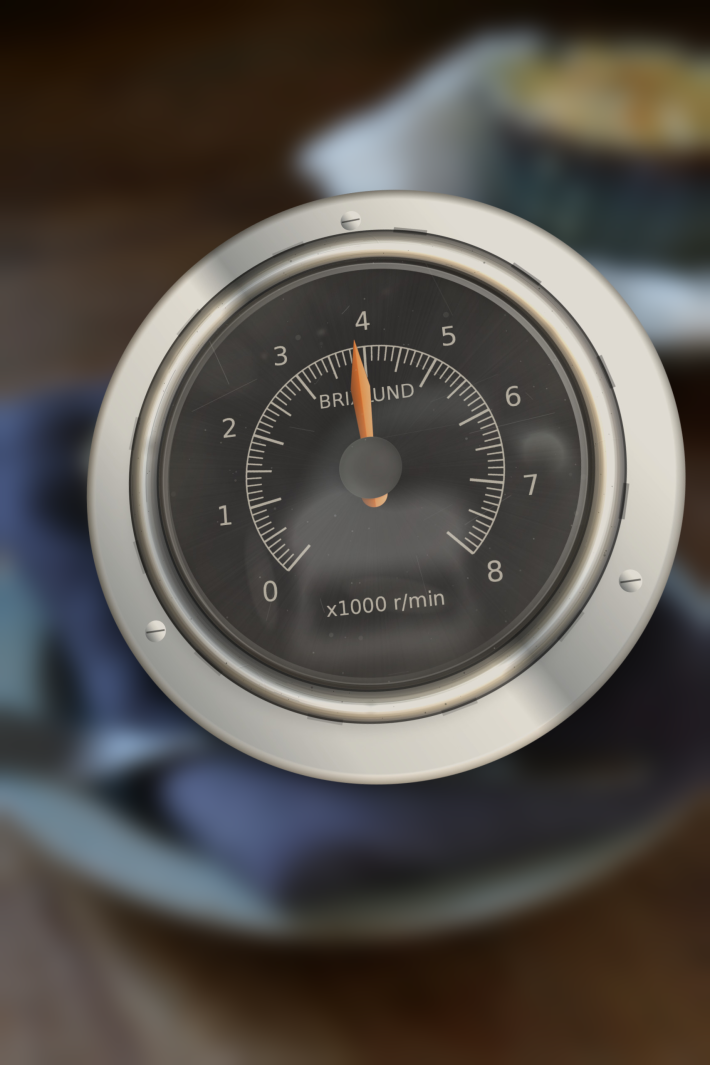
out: 3900 rpm
